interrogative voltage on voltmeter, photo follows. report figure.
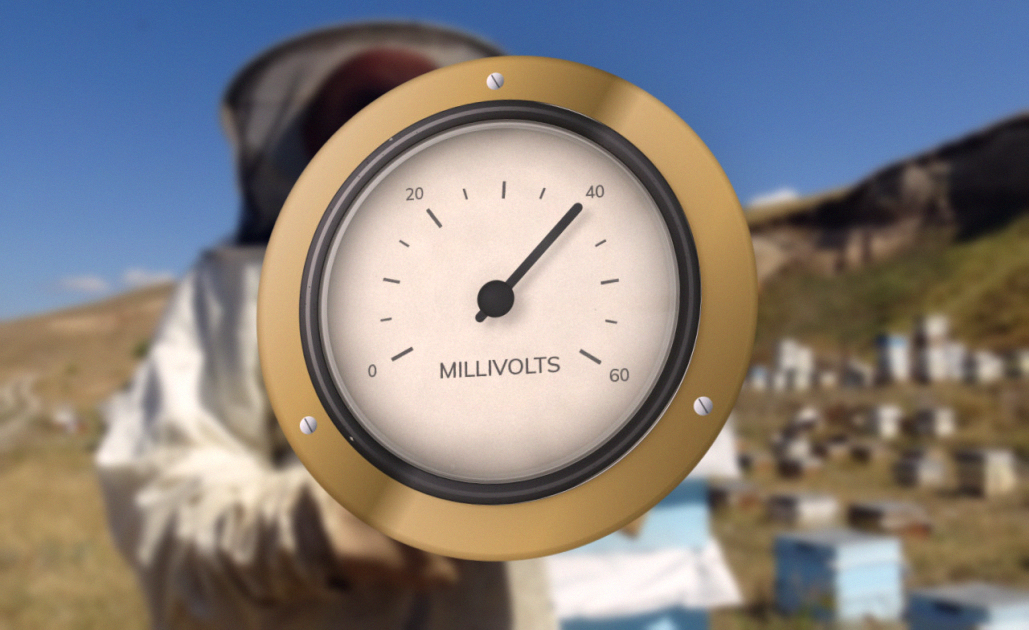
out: 40 mV
